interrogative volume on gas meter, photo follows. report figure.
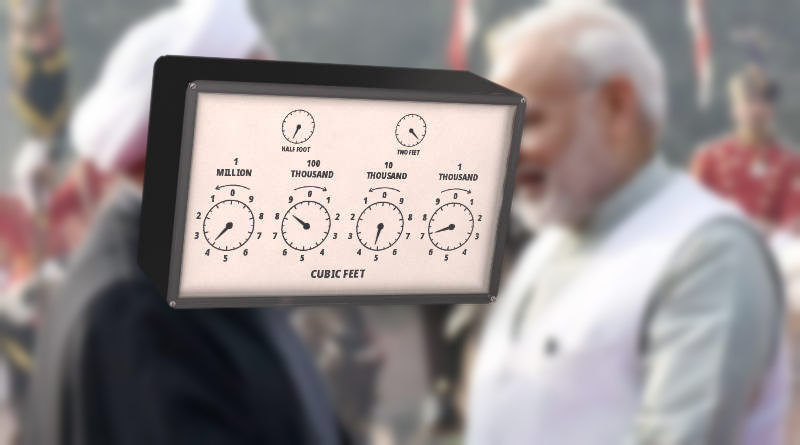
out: 384700 ft³
